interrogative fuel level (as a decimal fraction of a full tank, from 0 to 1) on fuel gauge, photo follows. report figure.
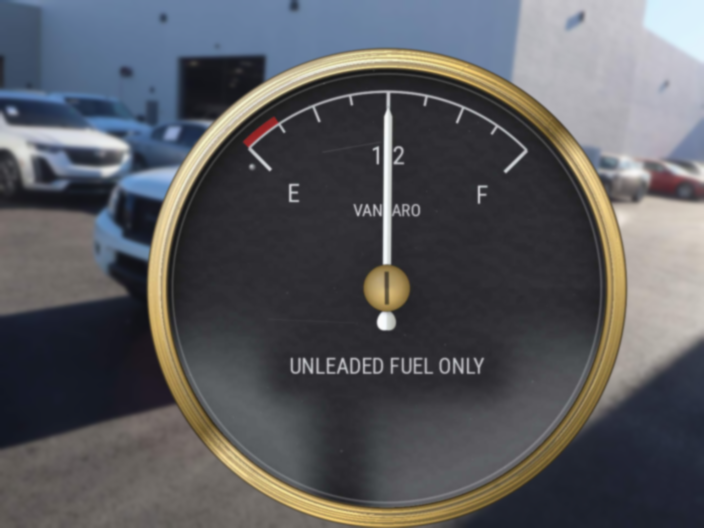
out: 0.5
